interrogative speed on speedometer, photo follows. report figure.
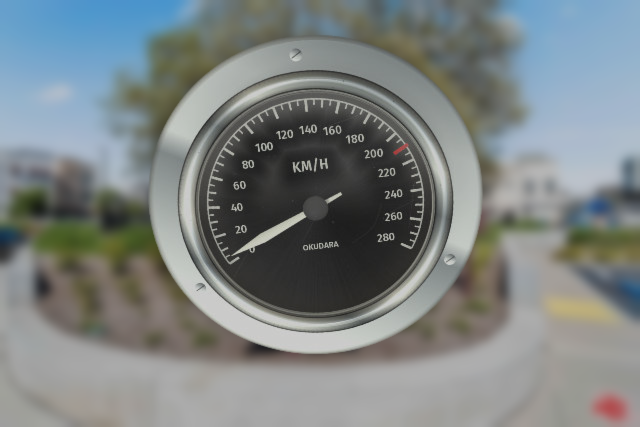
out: 5 km/h
